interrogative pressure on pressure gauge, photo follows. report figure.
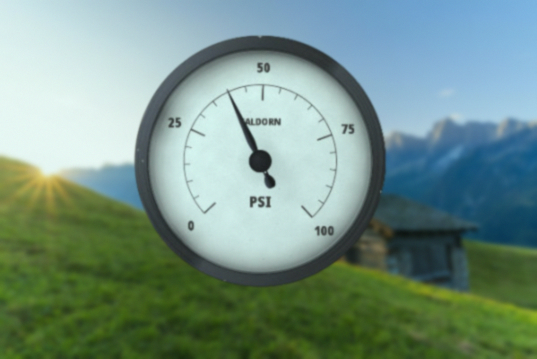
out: 40 psi
